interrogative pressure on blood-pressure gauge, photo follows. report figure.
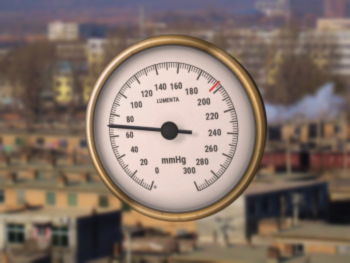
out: 70 mmHg
